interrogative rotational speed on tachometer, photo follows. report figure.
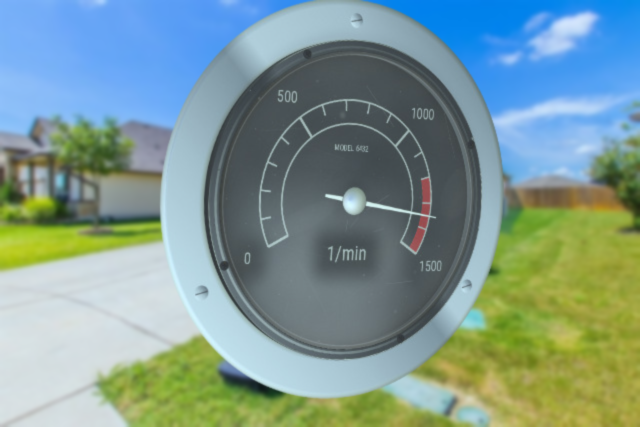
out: 1350 rpm
